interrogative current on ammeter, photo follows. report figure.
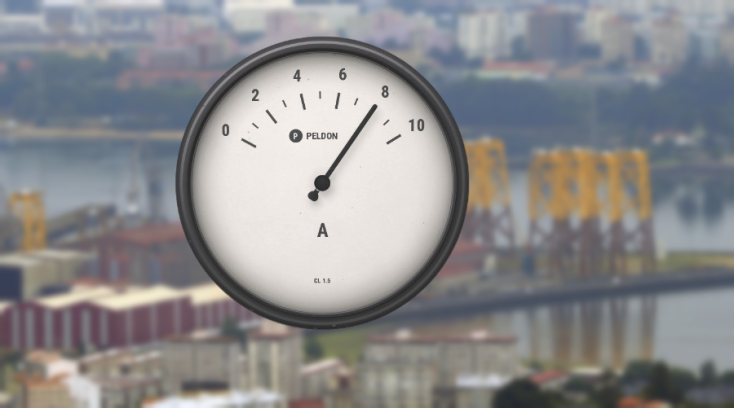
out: 8 A
